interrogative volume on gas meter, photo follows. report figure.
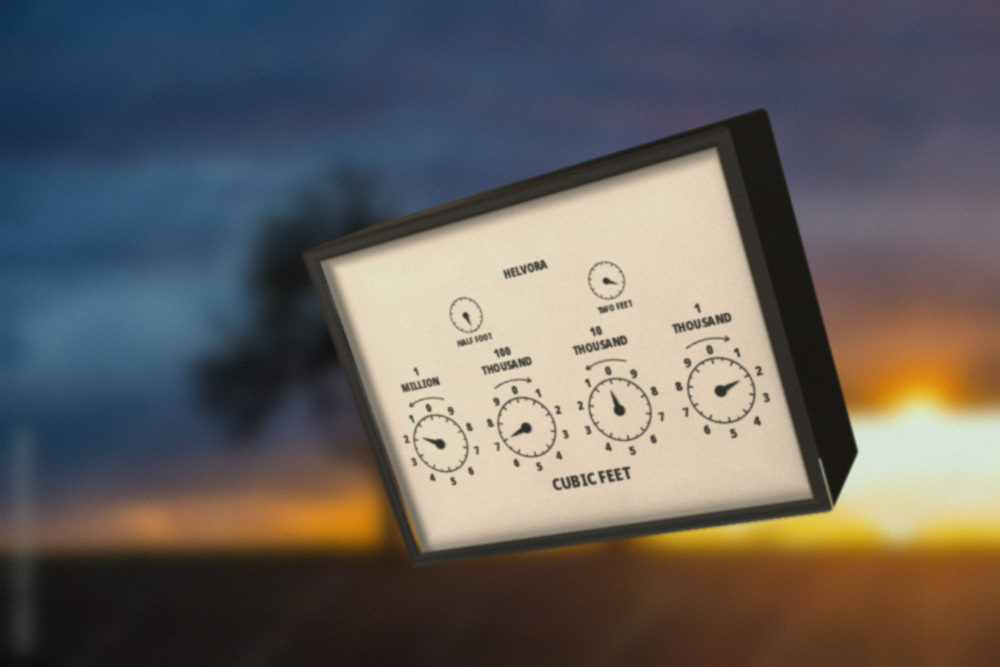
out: 170200 ft³
